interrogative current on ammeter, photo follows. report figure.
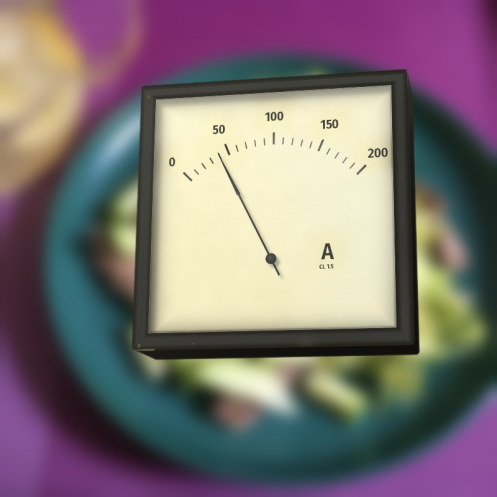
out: 40 A
